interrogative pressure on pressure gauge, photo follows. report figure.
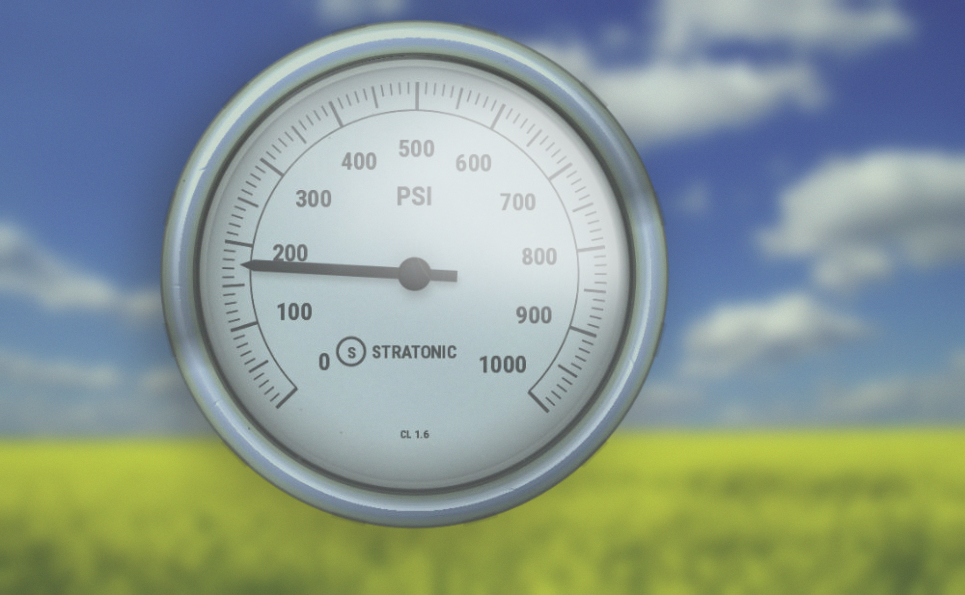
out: 175 psi
